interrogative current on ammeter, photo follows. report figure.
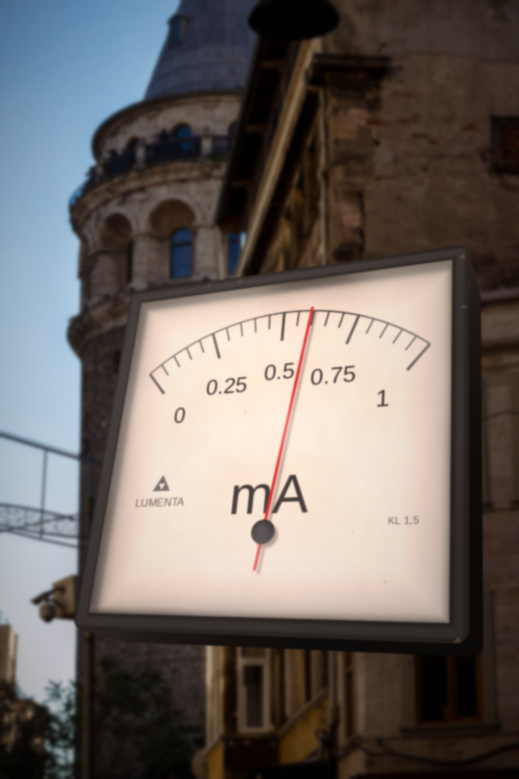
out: 0.6 mA
